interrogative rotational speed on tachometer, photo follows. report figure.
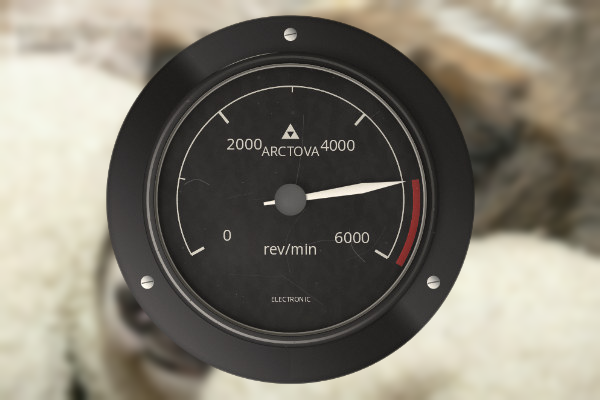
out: 5000 rpm
